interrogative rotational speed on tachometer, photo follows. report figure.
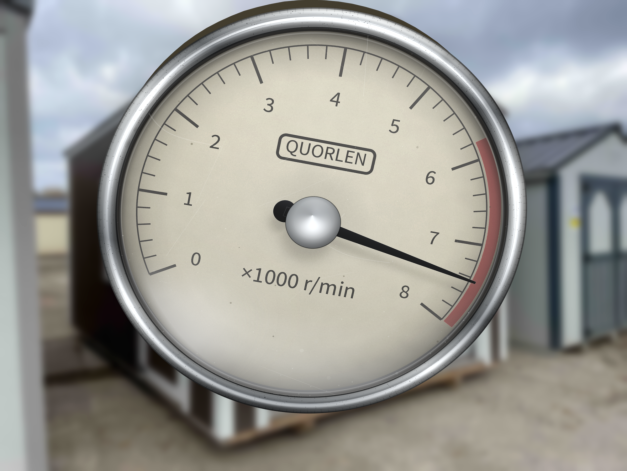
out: 7400 rpm
